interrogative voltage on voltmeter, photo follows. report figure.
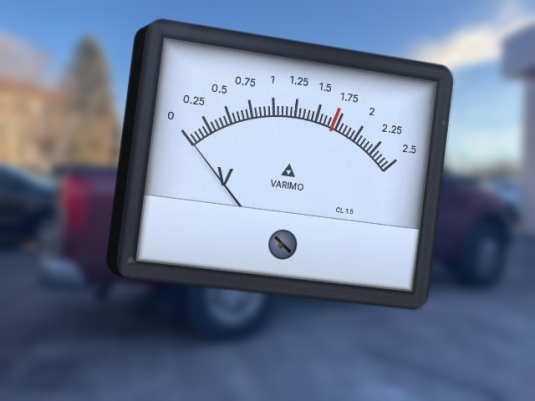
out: 0 V
